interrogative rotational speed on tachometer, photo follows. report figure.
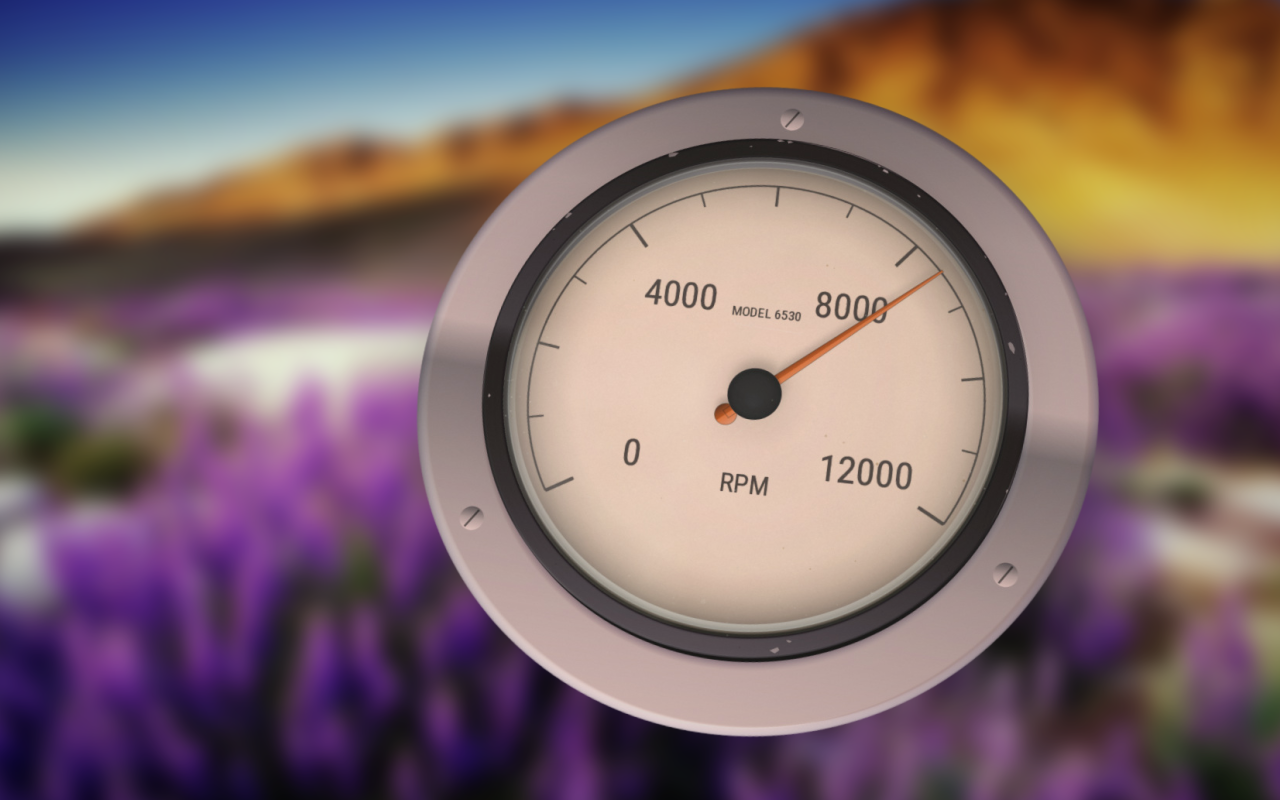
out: 8500 rpm
